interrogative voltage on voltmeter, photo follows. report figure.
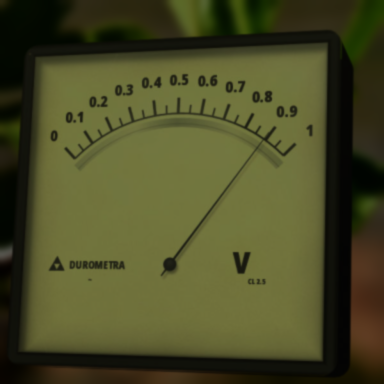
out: 0.9 V
